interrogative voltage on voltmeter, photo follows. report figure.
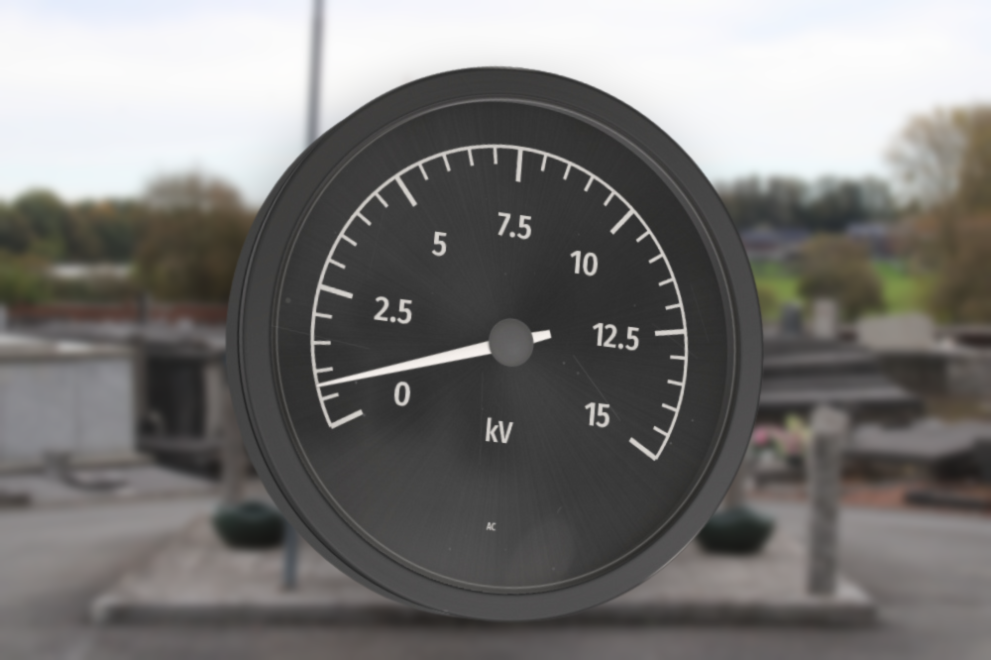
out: 0.75 kV
